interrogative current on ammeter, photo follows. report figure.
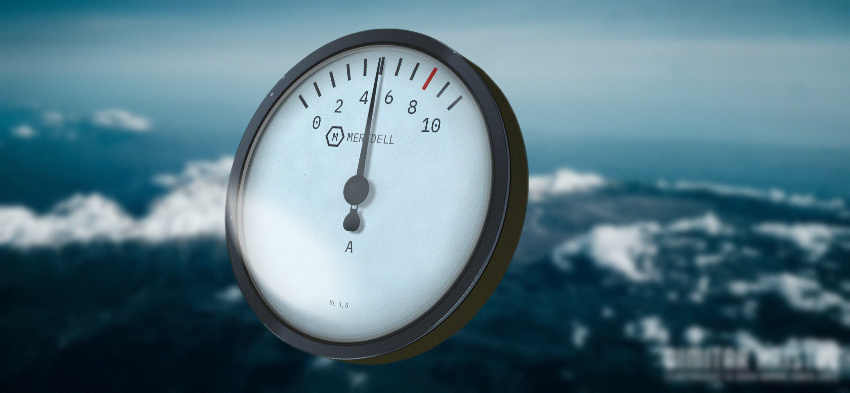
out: 5 A
